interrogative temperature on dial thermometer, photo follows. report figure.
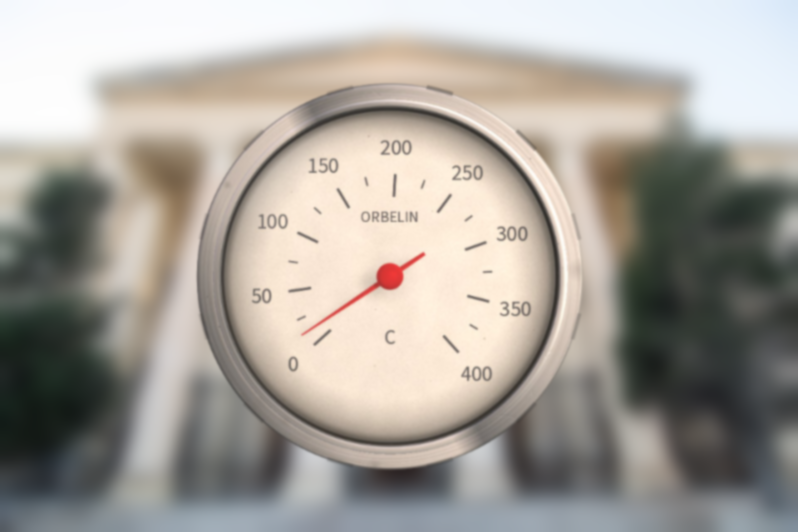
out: 12.5 °C
